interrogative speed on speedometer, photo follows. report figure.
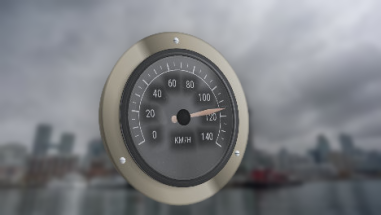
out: 115 km/h
